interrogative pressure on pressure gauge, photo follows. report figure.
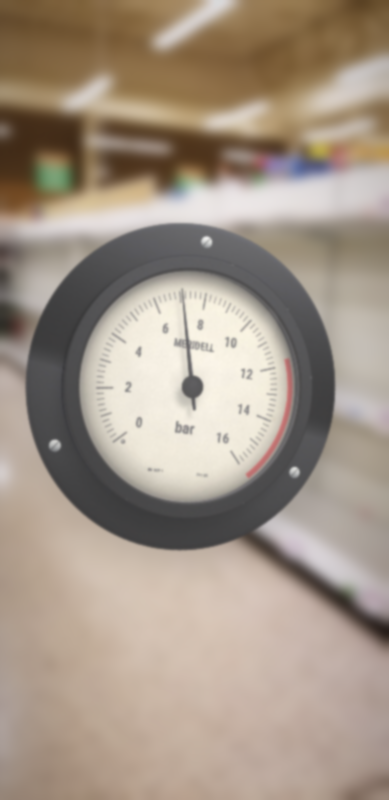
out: 7 bar
